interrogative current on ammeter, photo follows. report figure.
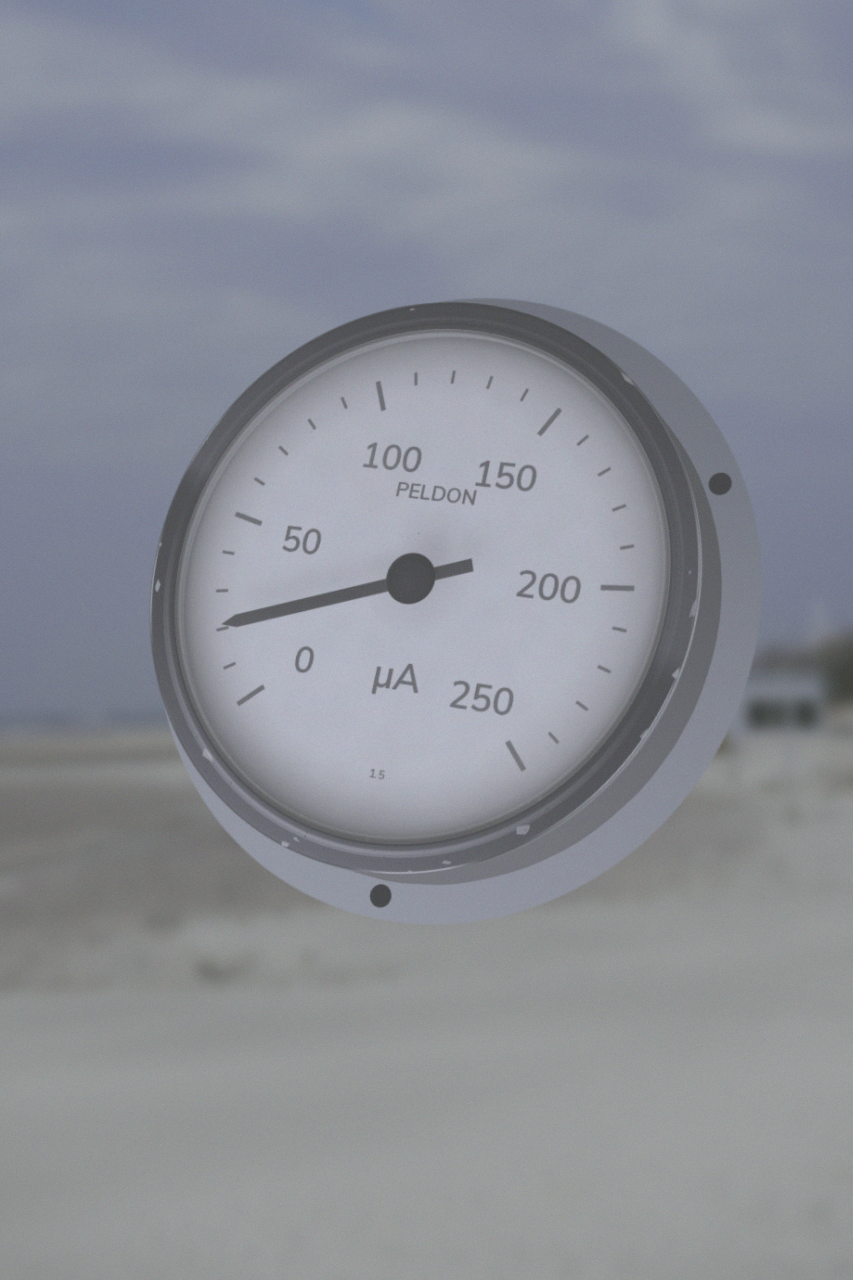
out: 20 µA
